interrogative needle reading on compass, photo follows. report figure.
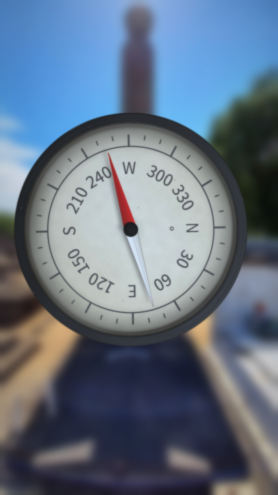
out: 255 °
